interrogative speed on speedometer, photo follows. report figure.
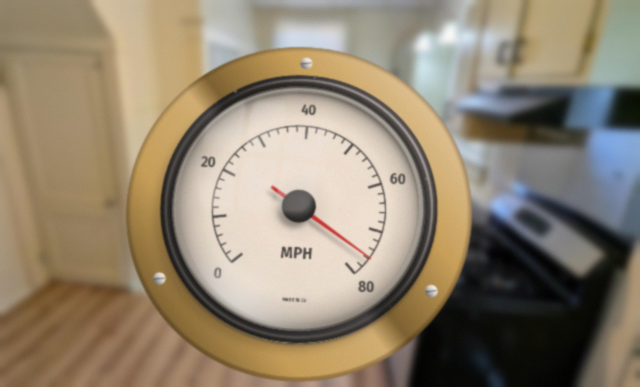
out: 76 mph
